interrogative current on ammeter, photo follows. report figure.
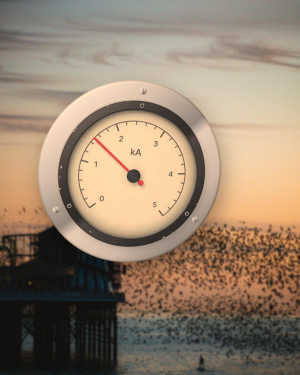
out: 1.5 kA
